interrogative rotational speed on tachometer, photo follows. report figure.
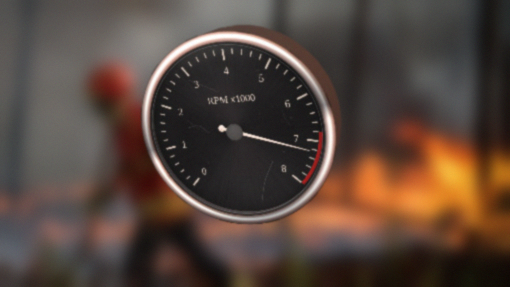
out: 7200 rpm
